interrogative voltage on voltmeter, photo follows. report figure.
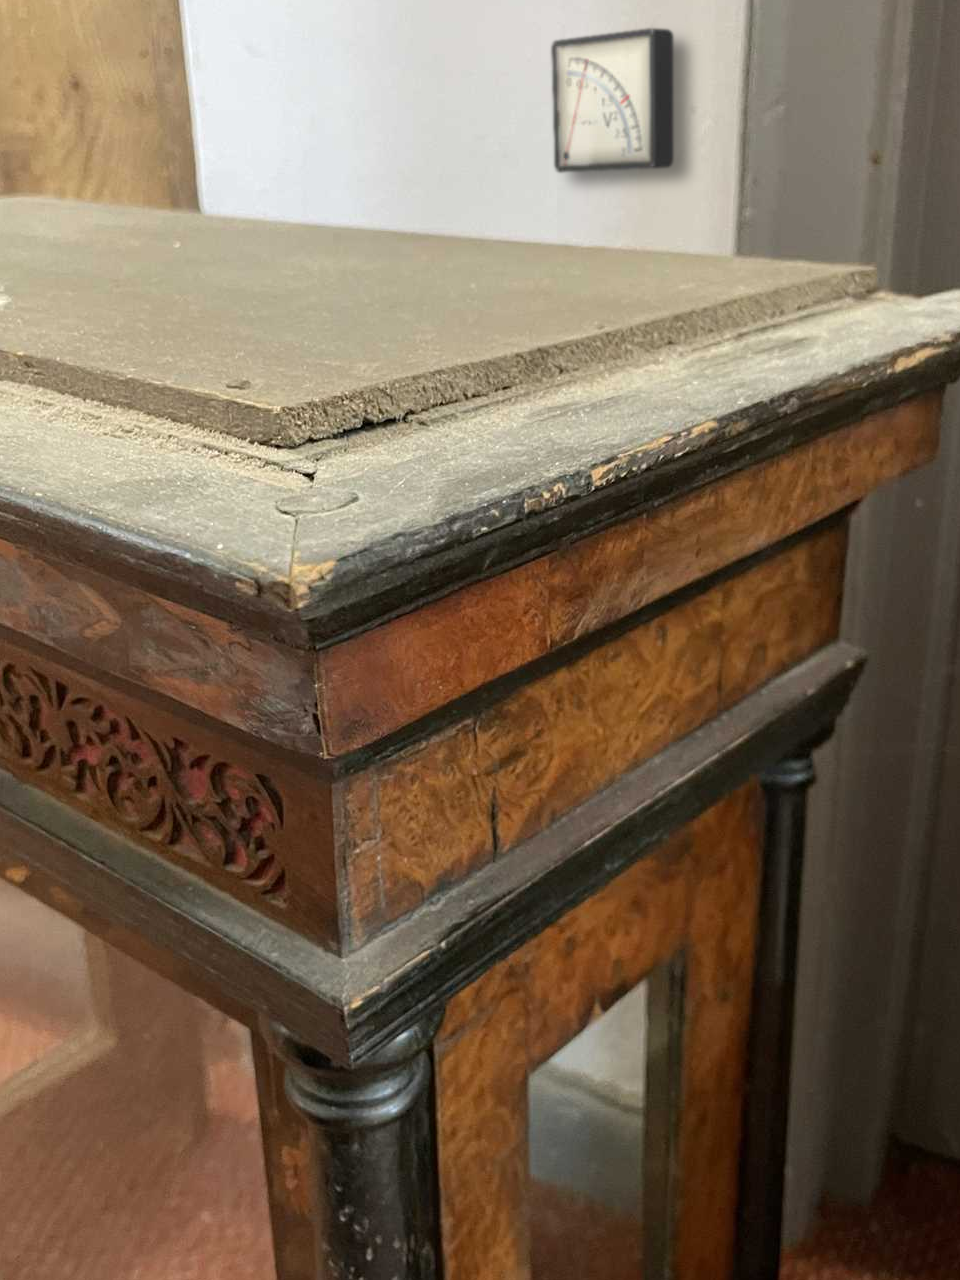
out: 0.5 V
